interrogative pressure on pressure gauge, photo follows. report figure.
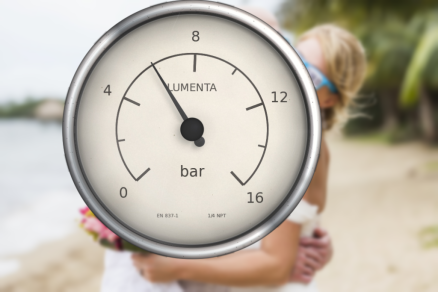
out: 6 bar
